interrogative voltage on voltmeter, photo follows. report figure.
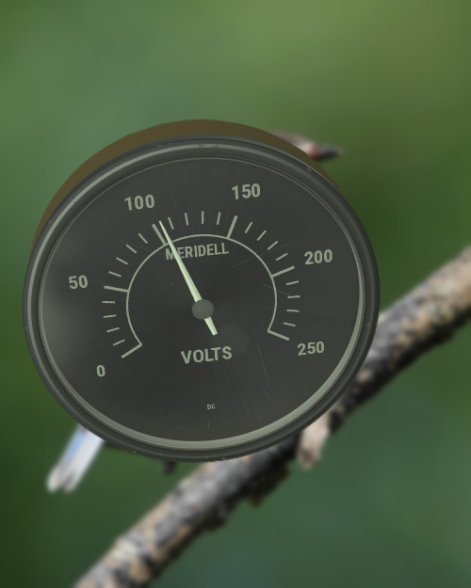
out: 105 V
